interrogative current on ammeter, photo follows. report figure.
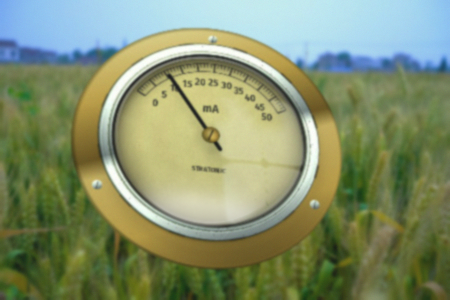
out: 10 mA
